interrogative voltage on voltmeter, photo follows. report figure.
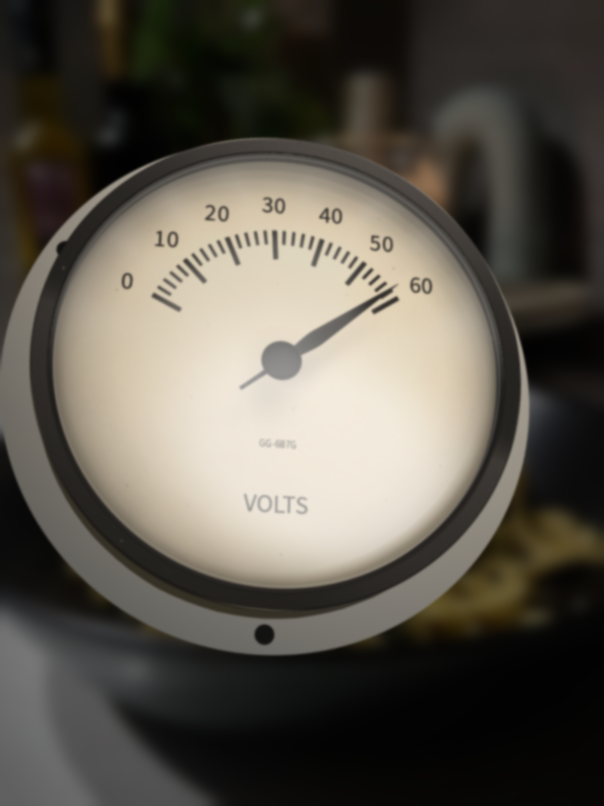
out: 58 V
